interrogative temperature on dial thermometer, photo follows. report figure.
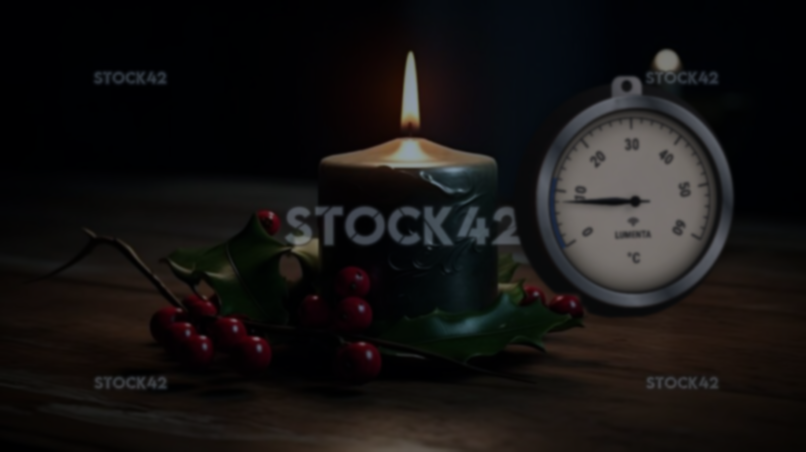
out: 8 °C
